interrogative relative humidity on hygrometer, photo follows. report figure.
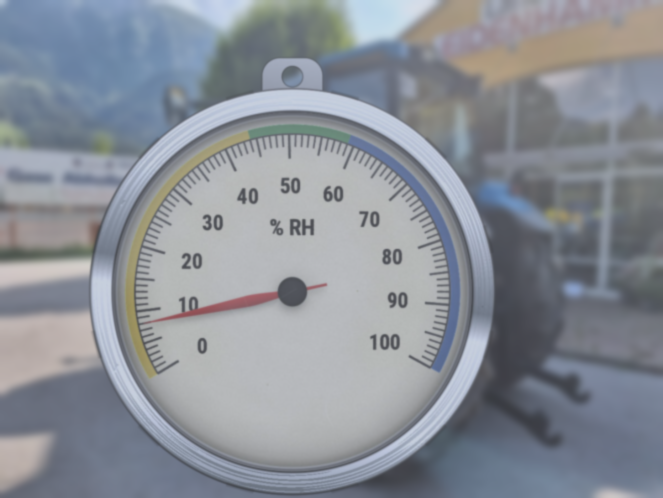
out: 8 %
